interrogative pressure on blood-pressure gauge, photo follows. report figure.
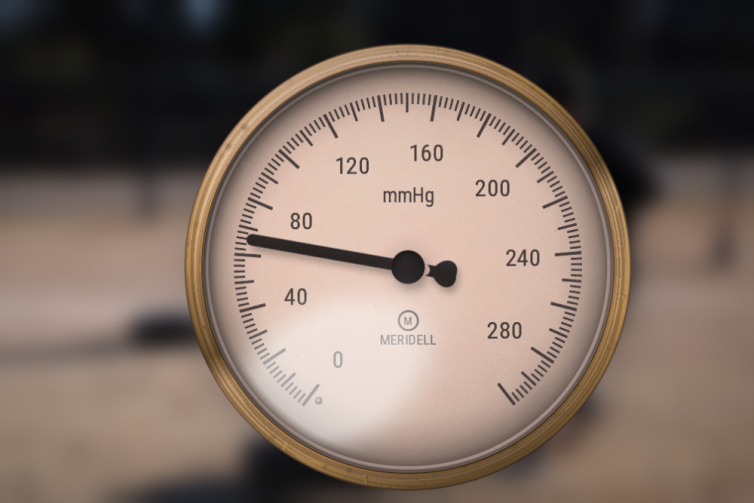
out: 66 mmHg
